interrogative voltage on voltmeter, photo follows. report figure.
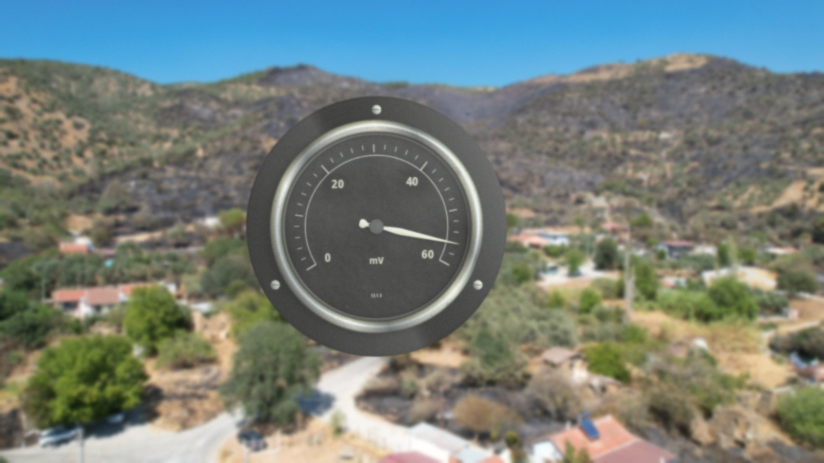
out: 56 mV
